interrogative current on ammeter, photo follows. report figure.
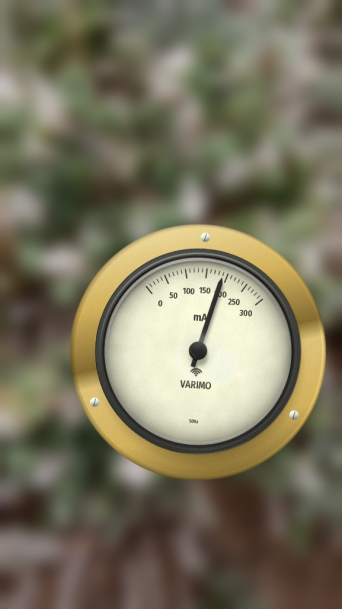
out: 190 mA
